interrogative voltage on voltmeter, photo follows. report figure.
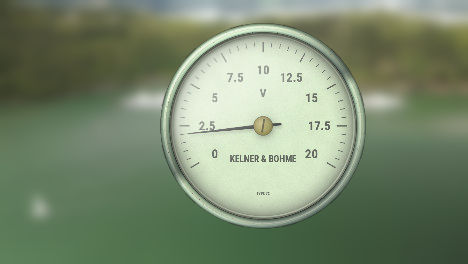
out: 2 V
